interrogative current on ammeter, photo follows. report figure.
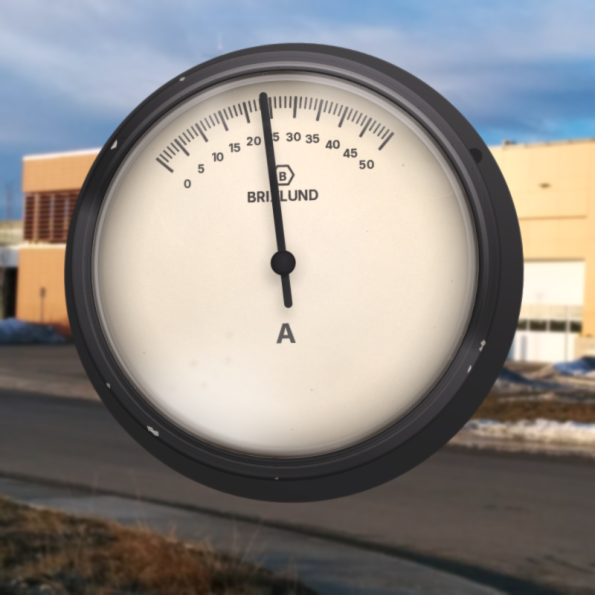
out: 24 A
